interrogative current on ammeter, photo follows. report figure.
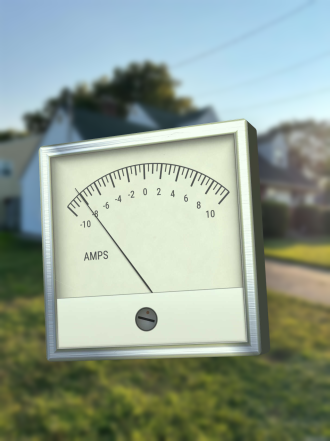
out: -8 A
